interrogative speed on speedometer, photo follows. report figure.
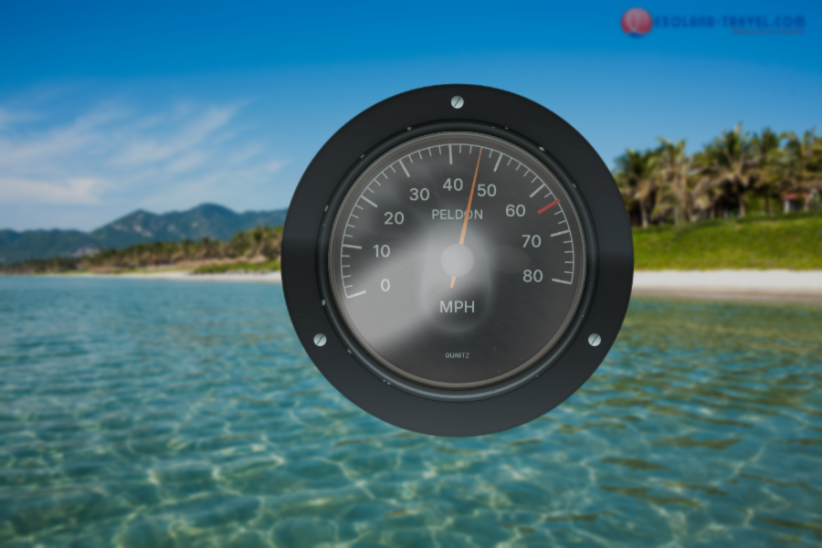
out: 46 mph
